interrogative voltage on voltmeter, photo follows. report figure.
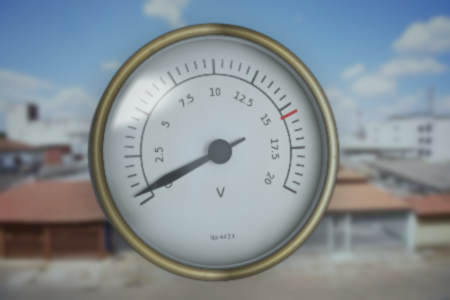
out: 0.5 V
